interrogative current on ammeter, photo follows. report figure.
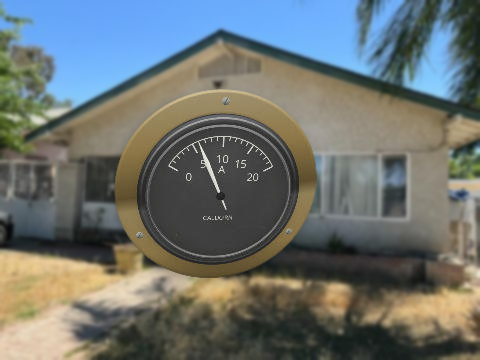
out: 6 A
